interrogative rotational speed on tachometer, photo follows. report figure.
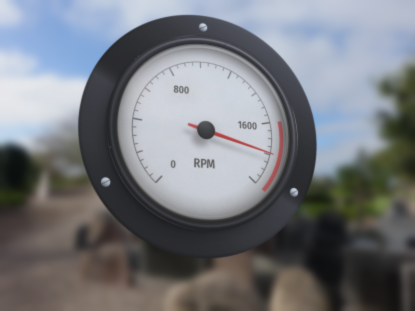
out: 1800 rpm
